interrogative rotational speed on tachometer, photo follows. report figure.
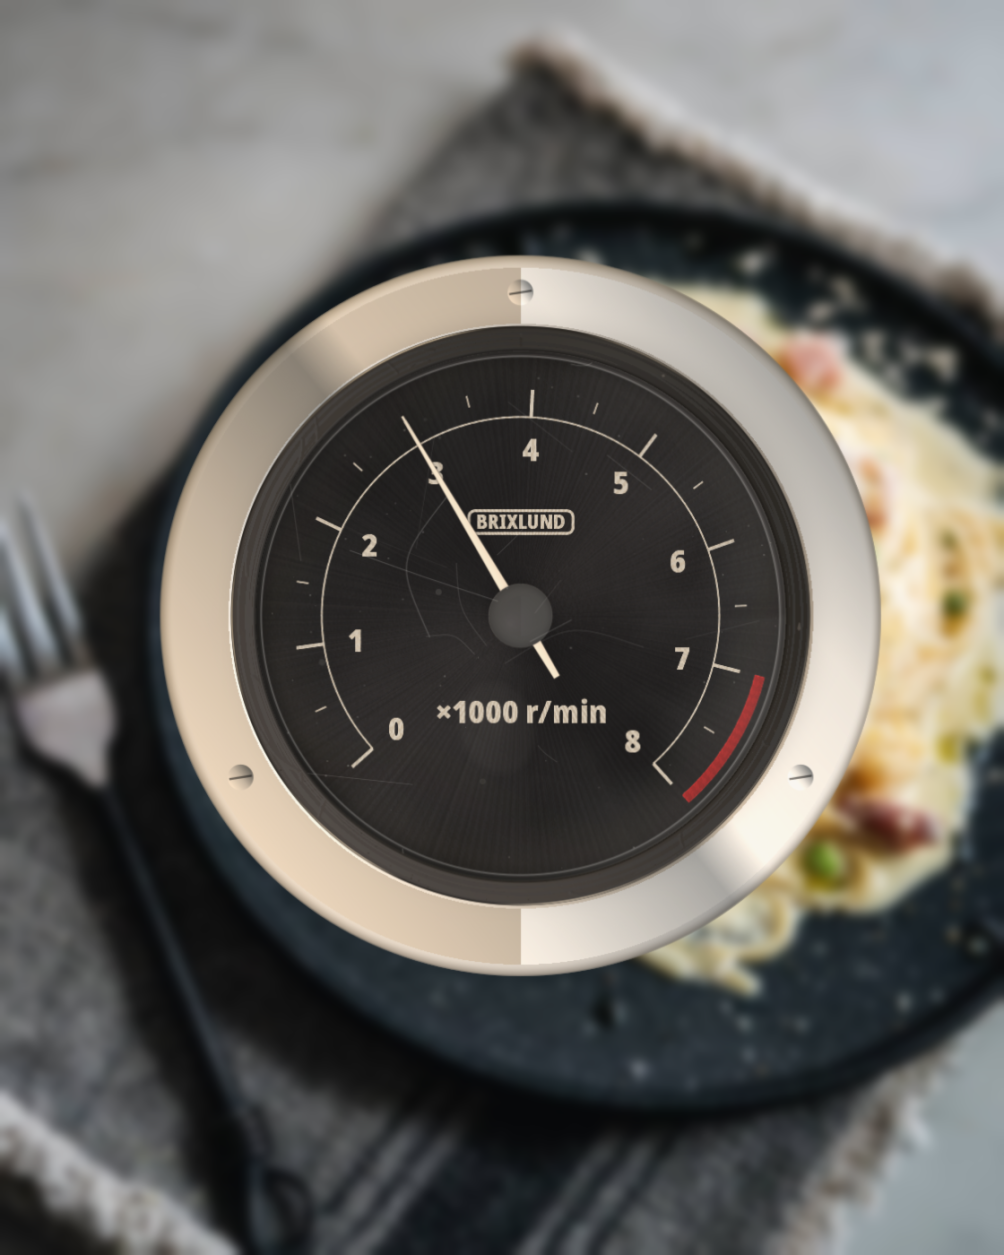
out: 3000 rpm
